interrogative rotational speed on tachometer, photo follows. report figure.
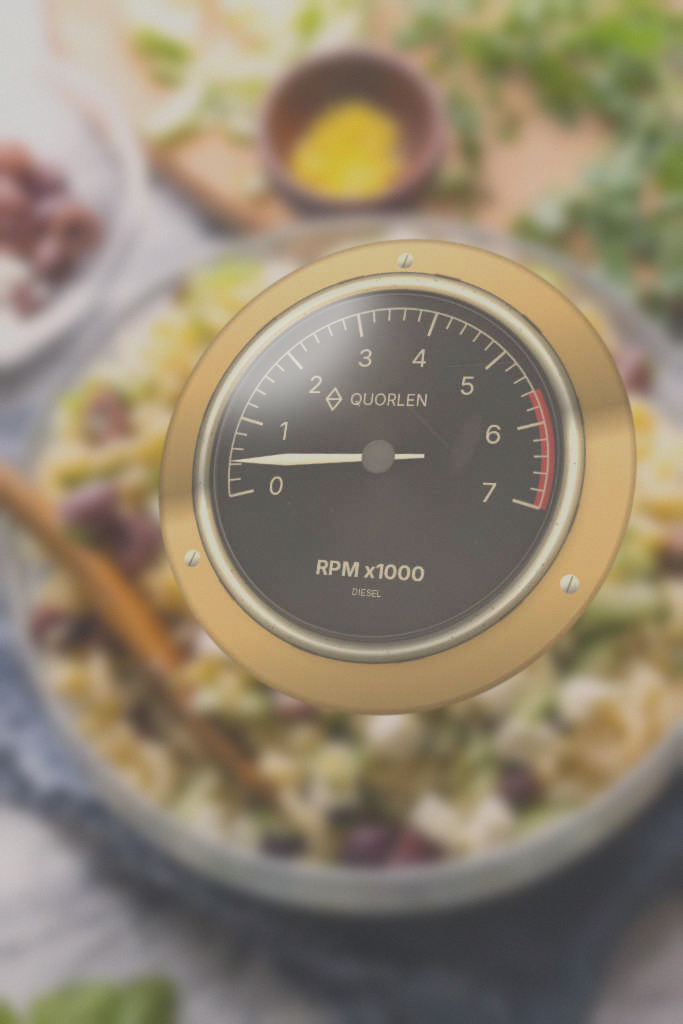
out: 400 rpm
